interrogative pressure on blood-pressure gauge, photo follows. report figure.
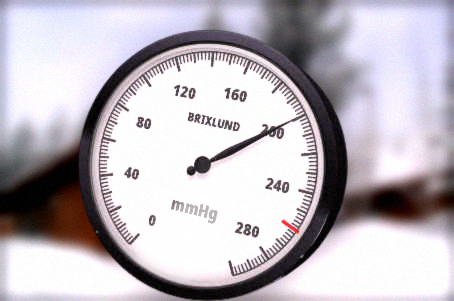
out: 200 mmHg
